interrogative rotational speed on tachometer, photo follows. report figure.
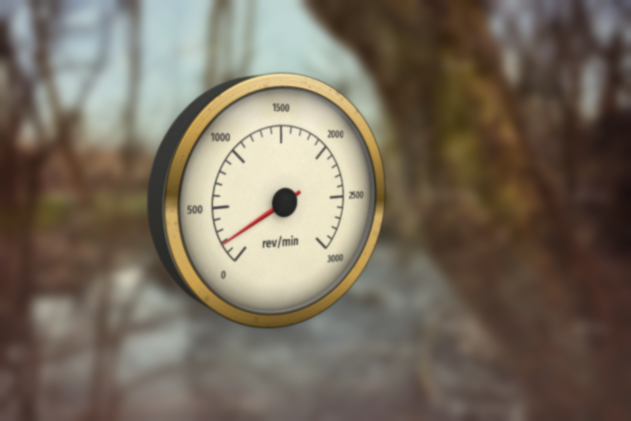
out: 200 rpm
